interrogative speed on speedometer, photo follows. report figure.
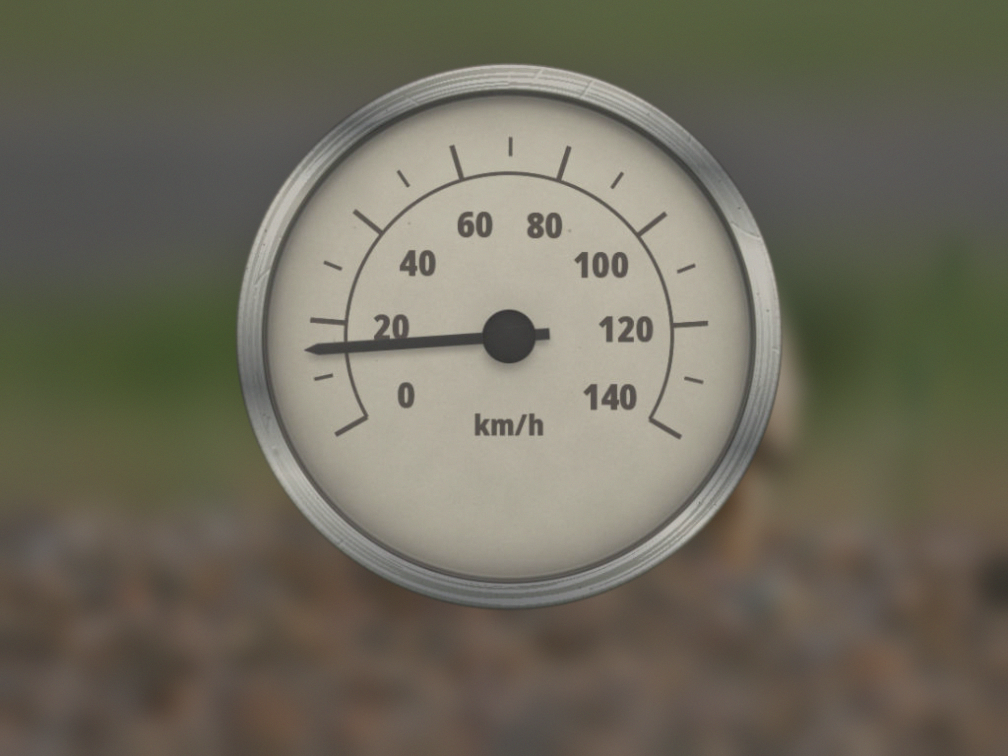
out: 15 km/h
